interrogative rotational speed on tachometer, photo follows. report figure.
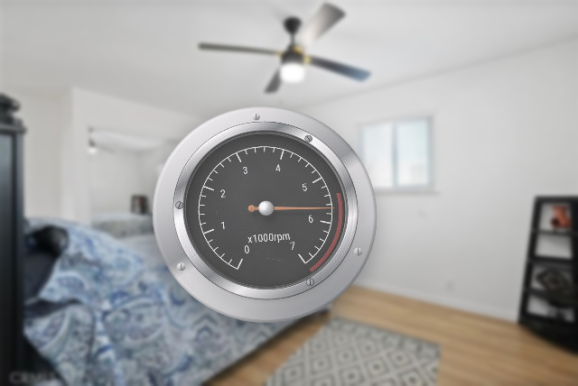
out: 5700 rpm
